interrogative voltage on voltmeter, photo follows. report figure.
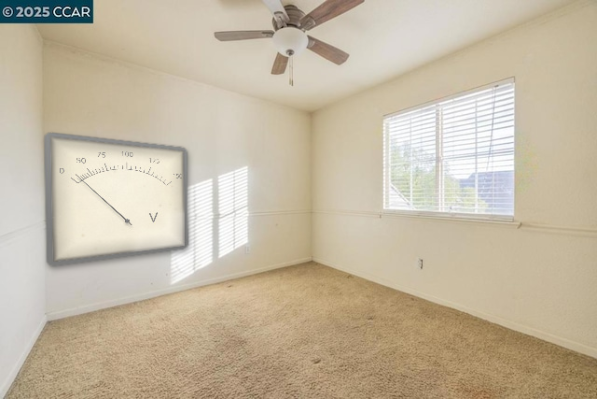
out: 25 V
